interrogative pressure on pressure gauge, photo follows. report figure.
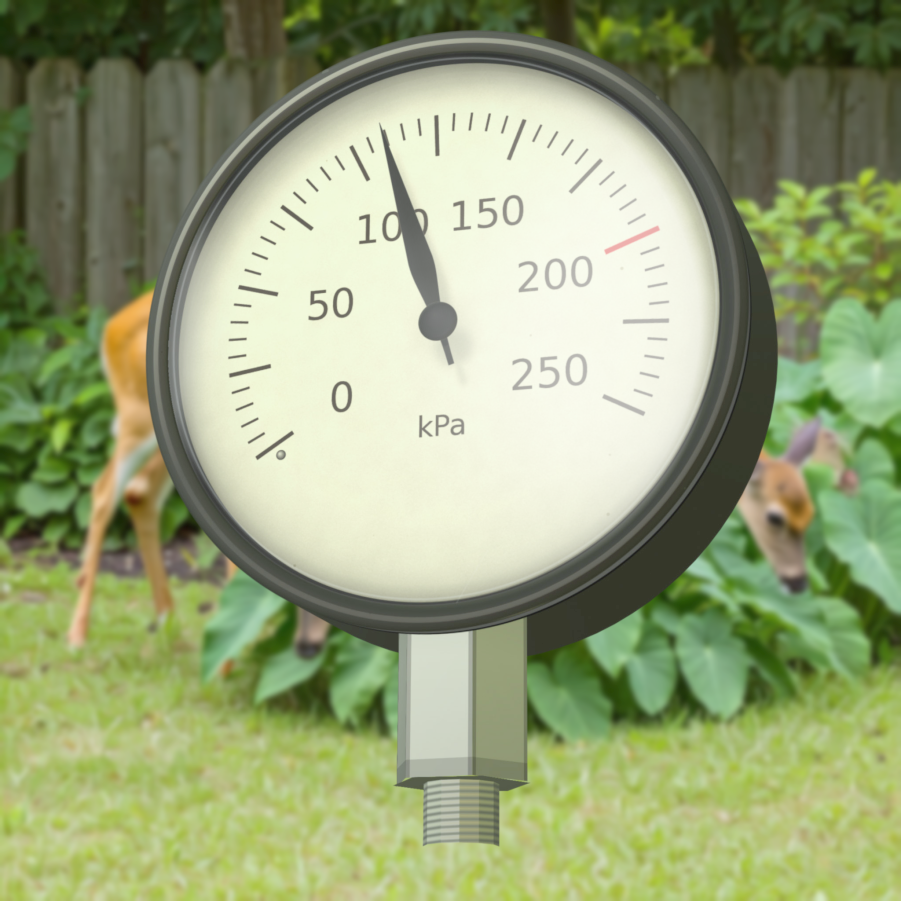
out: 110 kPa
